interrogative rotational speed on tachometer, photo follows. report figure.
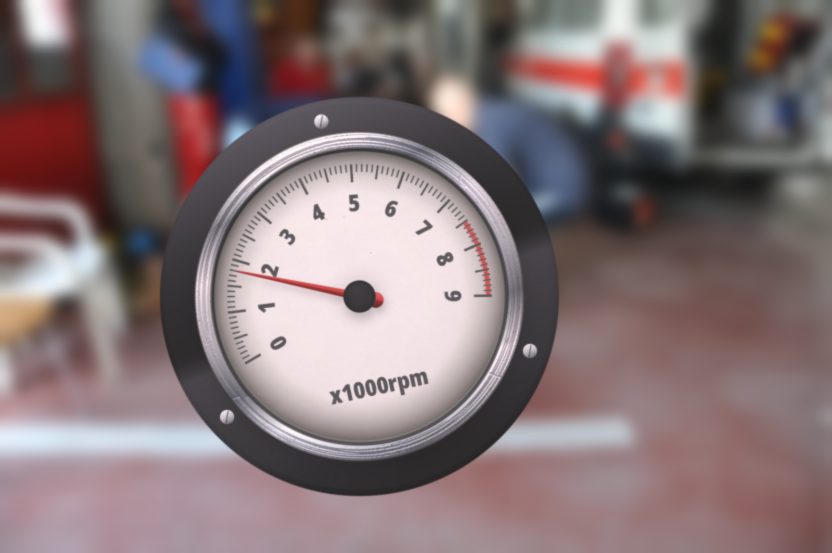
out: 1800 rpm
